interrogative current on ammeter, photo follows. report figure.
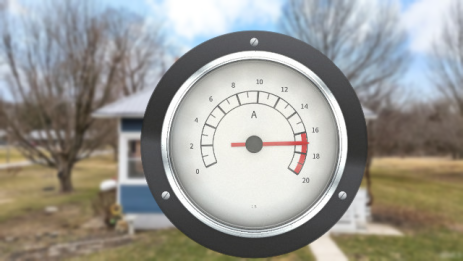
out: 17 A
